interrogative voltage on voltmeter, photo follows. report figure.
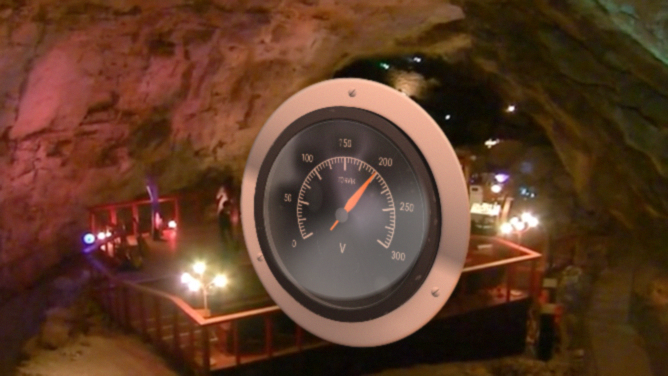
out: 200 V
